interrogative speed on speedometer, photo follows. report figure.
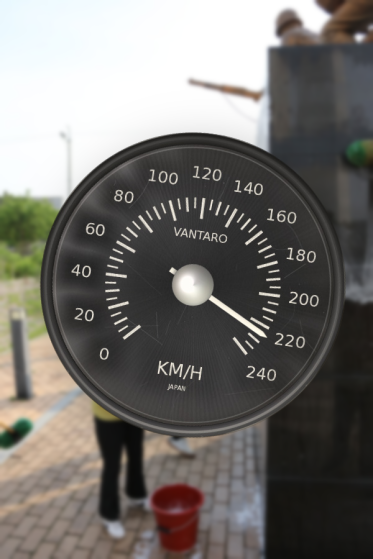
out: 225 km/h
